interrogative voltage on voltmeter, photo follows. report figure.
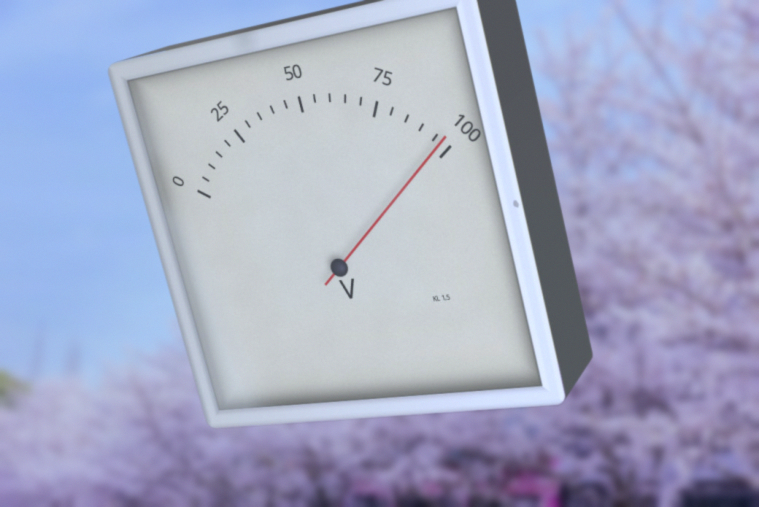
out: 97.5 V
